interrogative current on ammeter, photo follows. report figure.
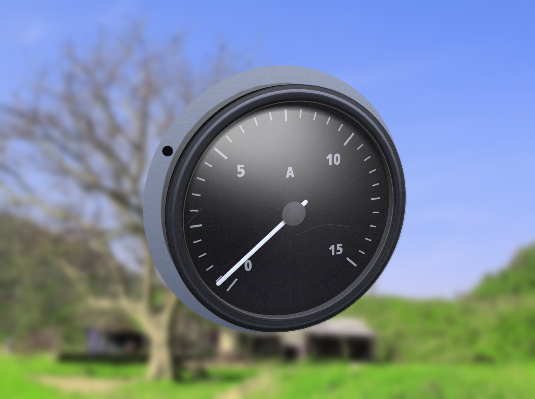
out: 0.5 A
